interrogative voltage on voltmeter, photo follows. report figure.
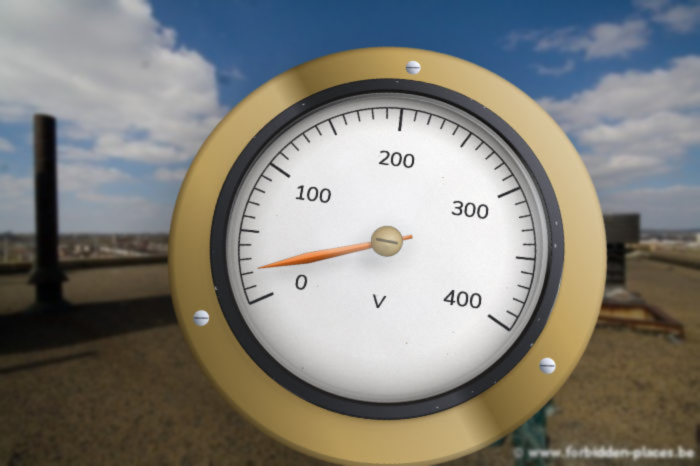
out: 20 V
